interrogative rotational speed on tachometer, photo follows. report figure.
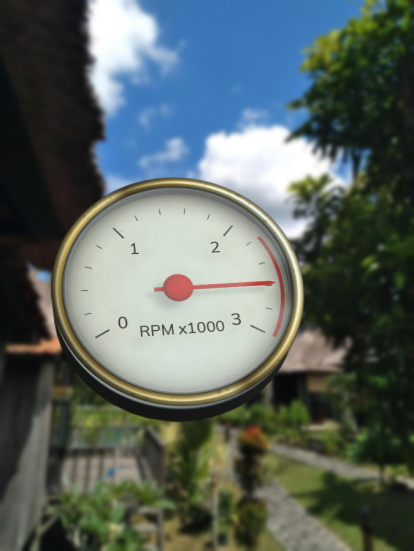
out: 2600 rpm
